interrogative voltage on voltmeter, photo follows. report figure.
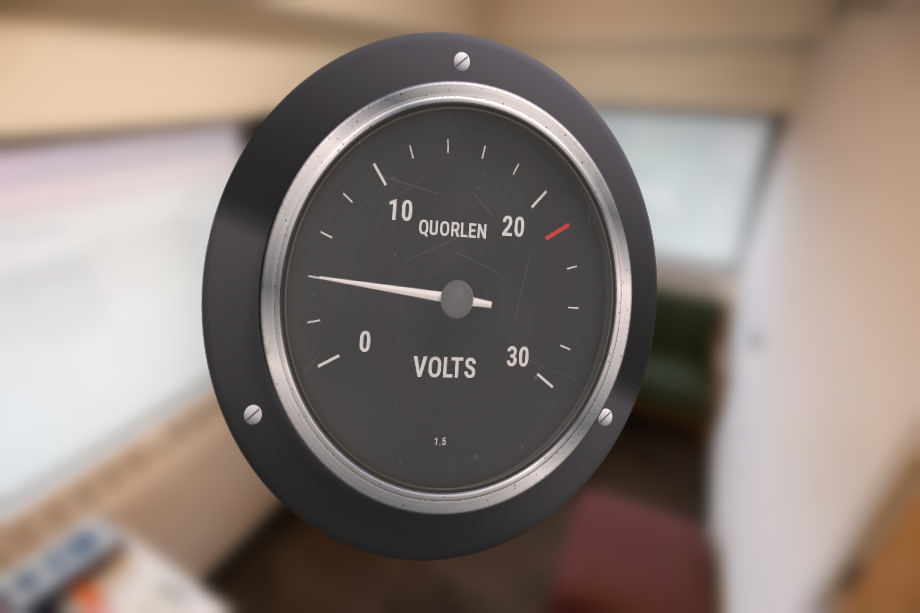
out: 4 V
